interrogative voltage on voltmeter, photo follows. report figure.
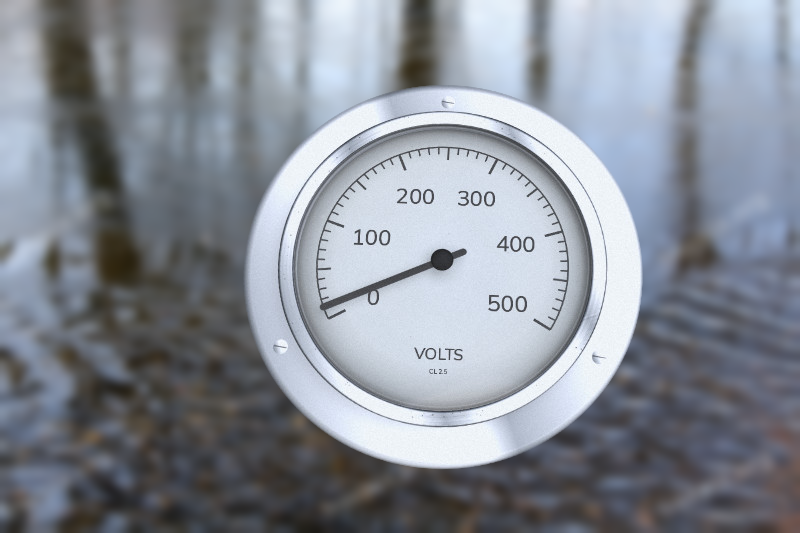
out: 10 V
